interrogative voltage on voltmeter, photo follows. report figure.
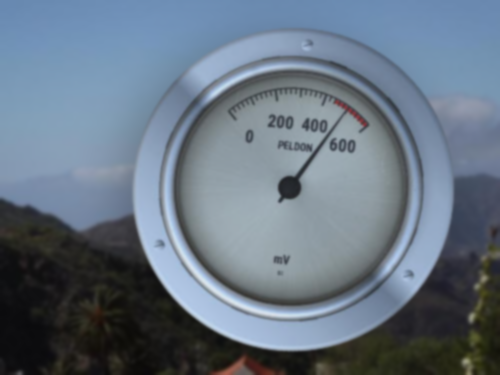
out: 500 mV
